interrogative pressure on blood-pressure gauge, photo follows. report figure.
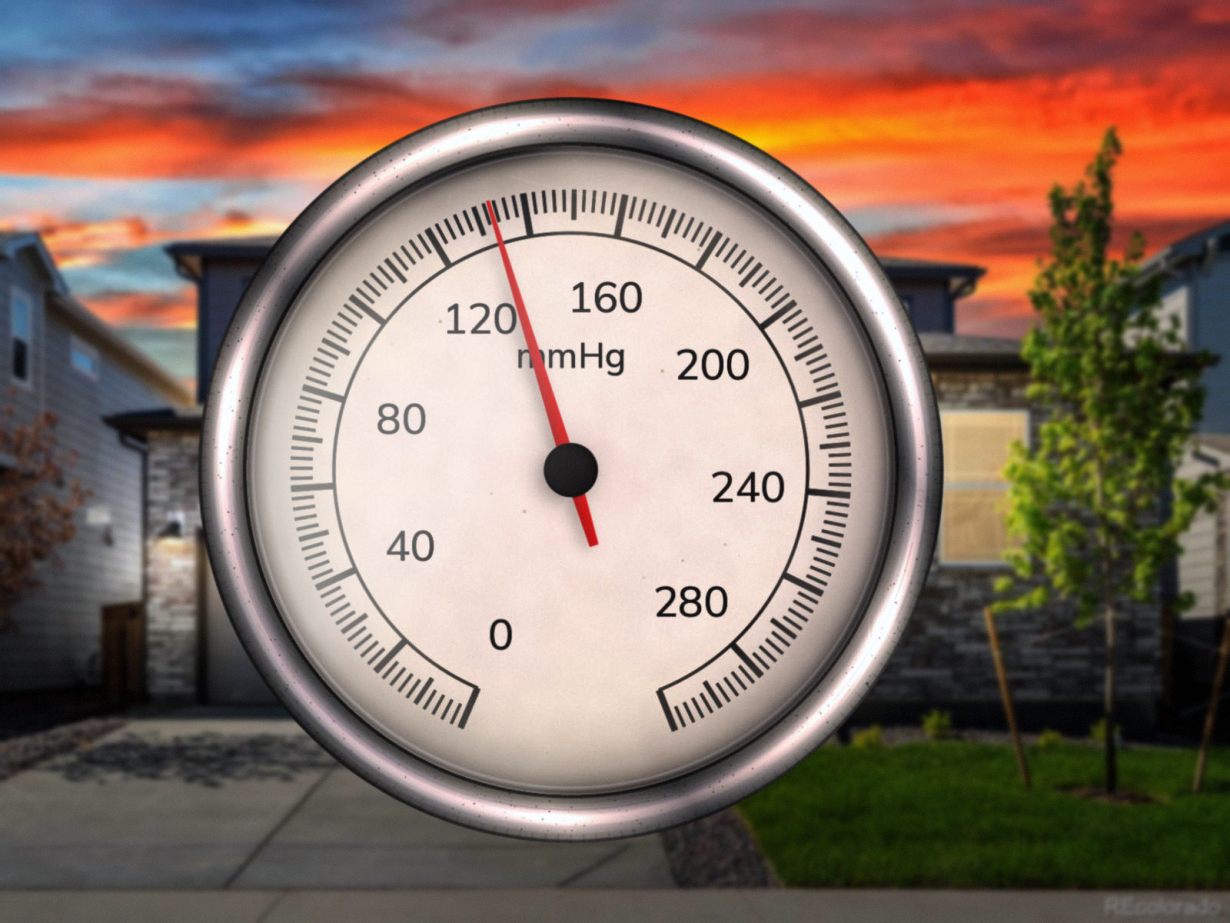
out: 133 mmHg
